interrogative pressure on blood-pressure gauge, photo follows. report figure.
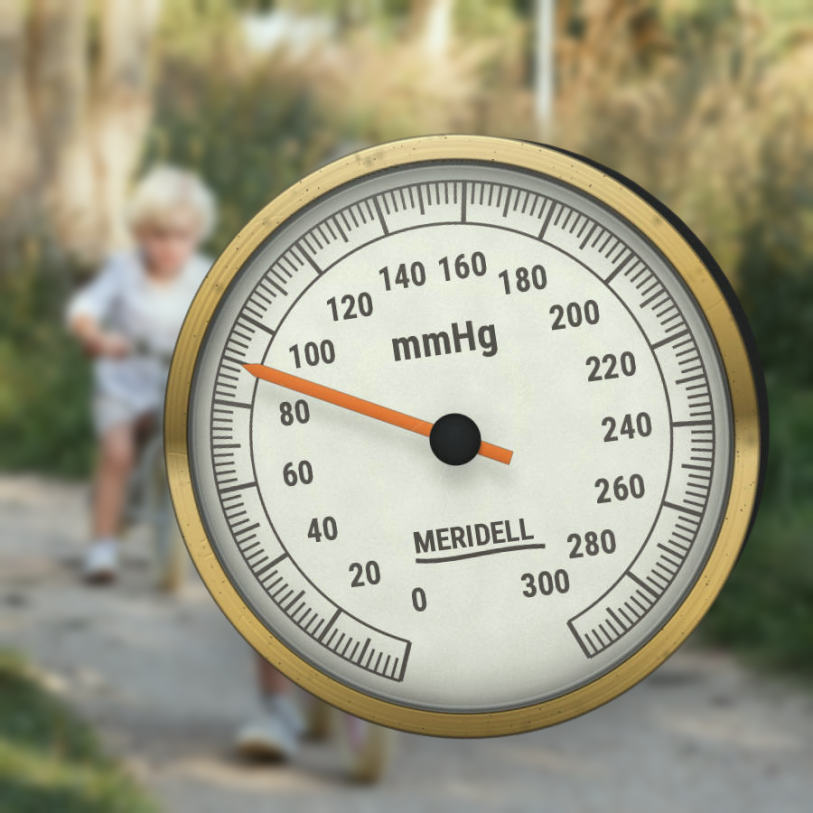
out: 90 mmHg
